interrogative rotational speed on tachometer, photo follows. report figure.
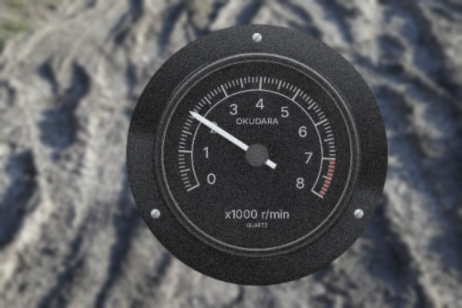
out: 2000 rpm
